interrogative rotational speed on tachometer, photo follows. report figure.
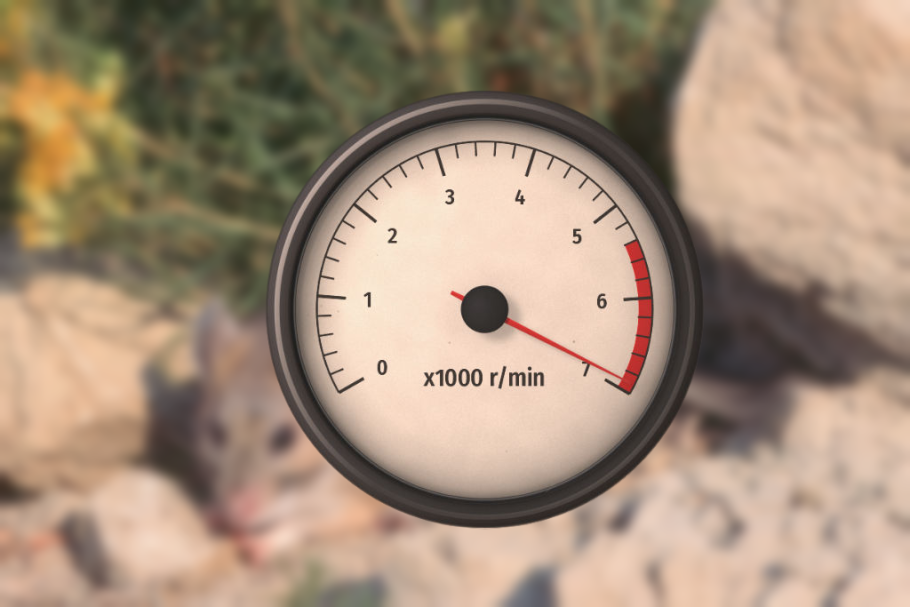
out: 6900 rpm
